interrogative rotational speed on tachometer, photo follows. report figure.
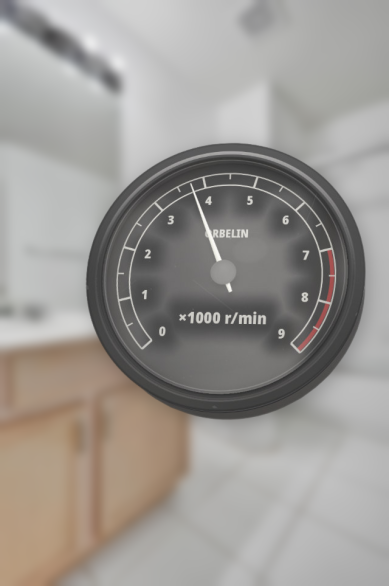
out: 3750 rpm
